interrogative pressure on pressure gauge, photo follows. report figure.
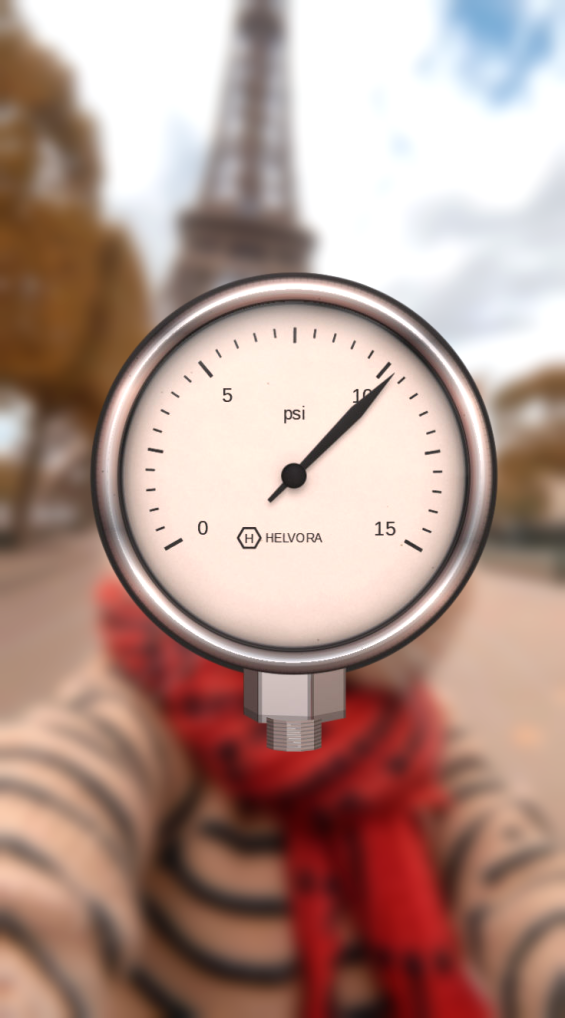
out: 10.25 psi
